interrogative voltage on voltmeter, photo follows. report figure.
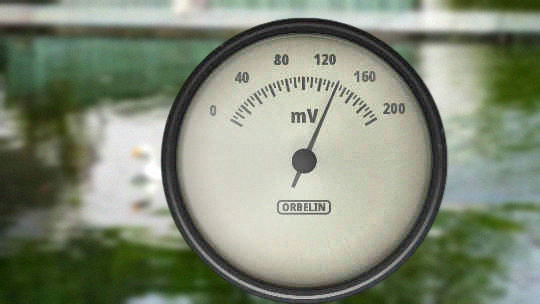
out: 140 mV
